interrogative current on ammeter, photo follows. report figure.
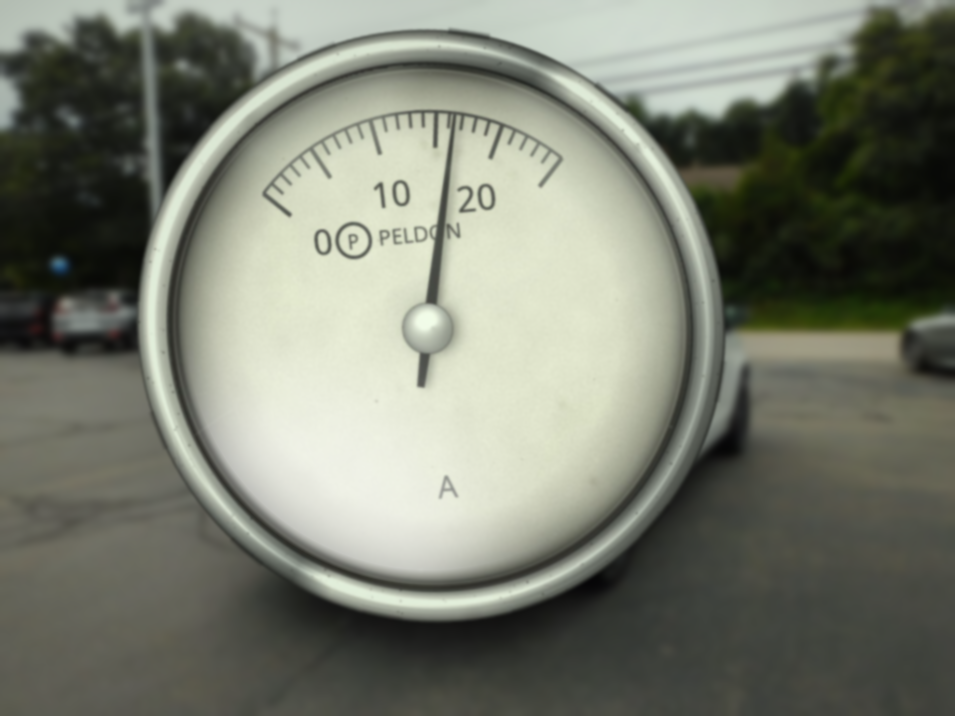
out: 16.5 A
